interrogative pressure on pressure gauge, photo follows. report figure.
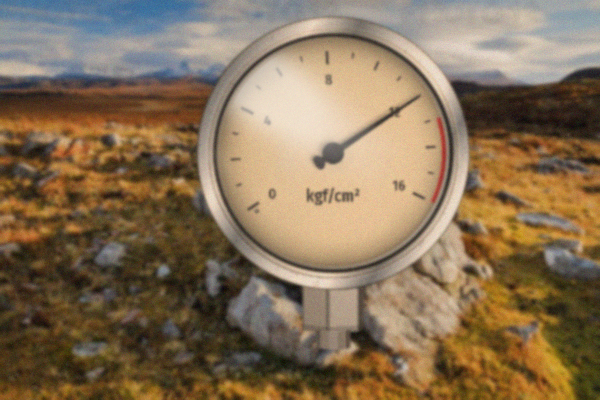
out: 12 kg/cm²
